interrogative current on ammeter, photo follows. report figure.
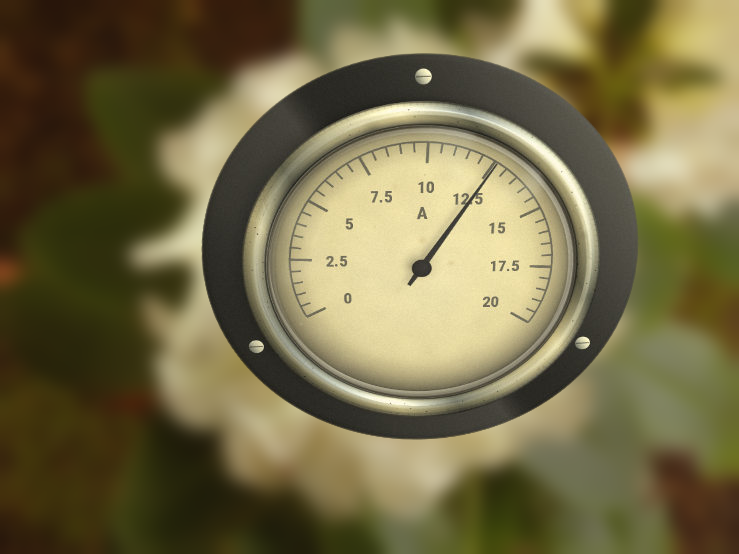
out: 12.5 A
